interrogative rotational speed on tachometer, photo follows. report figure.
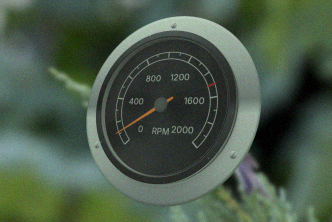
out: 100 rpm
